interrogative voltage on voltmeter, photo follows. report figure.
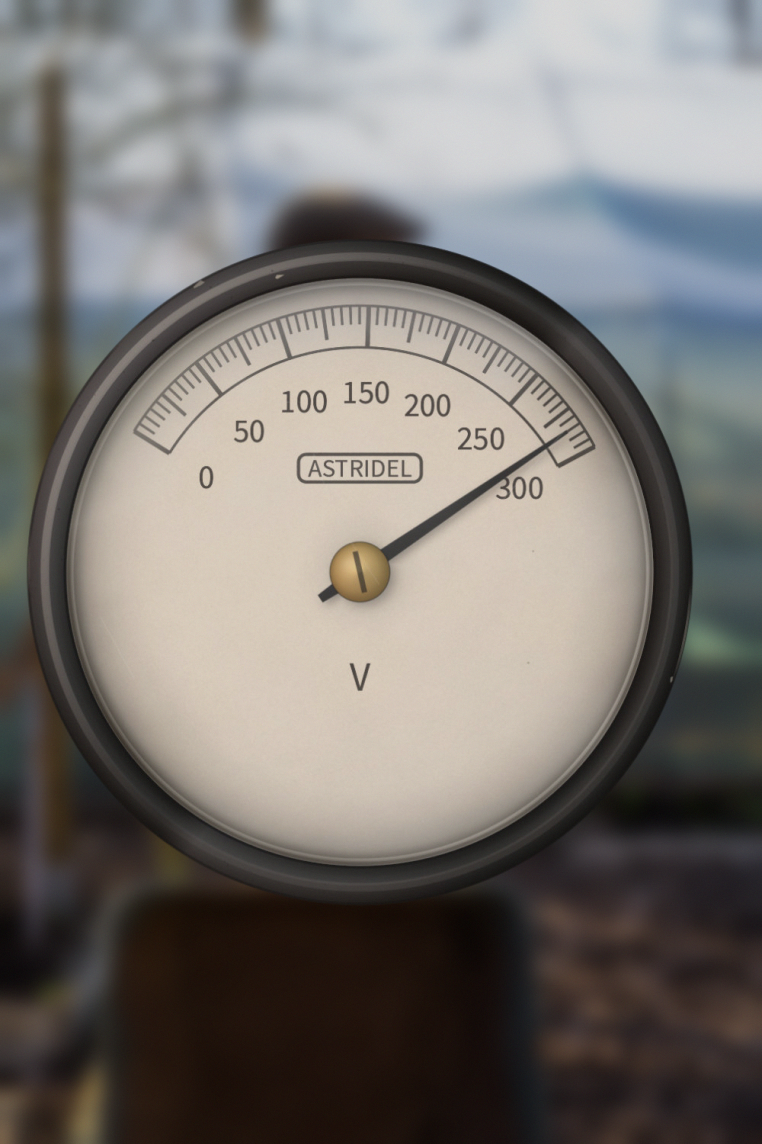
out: 285 V
